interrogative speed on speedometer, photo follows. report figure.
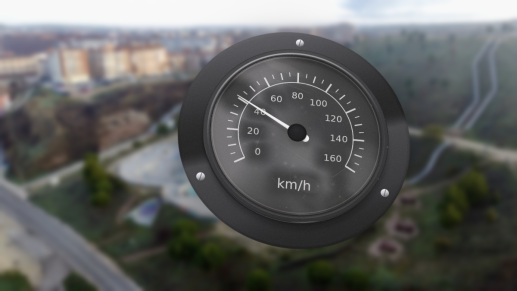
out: 40 km/h
